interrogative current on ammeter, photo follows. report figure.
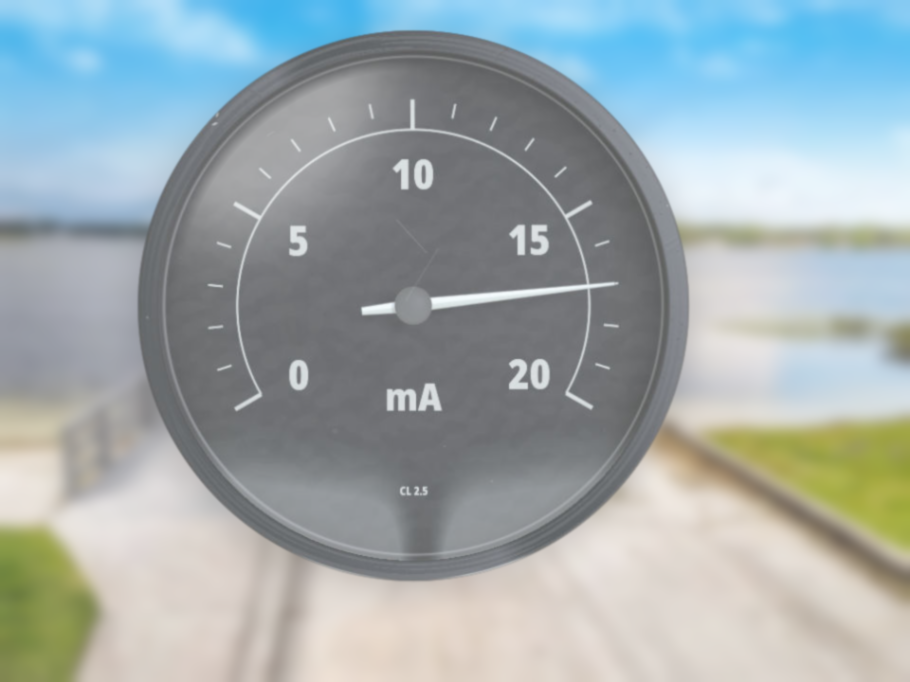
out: 17 mA
